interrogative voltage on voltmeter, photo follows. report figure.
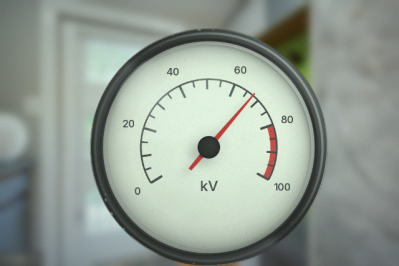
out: 67.5 kV
